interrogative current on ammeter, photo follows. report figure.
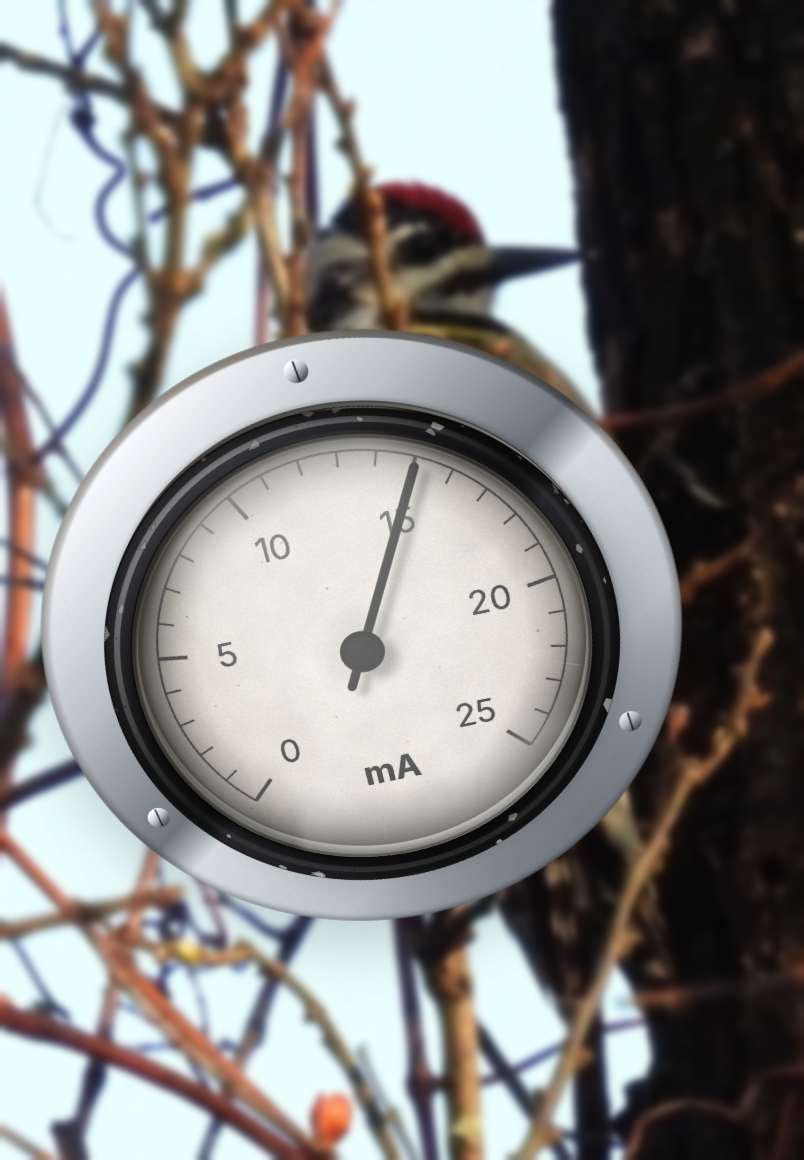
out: 15 mA
